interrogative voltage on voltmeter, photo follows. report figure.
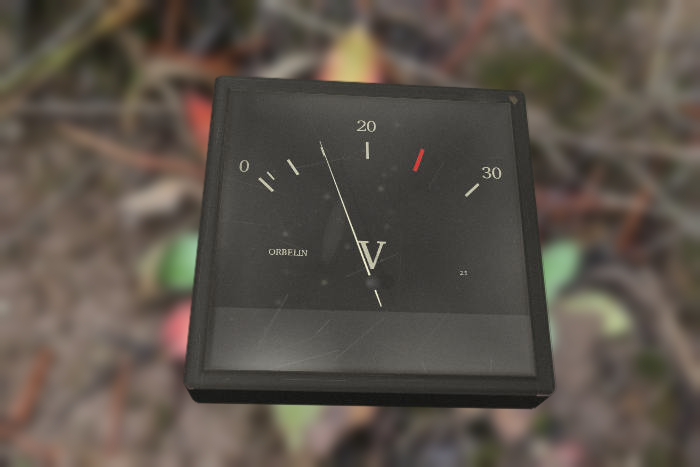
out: 15 V
